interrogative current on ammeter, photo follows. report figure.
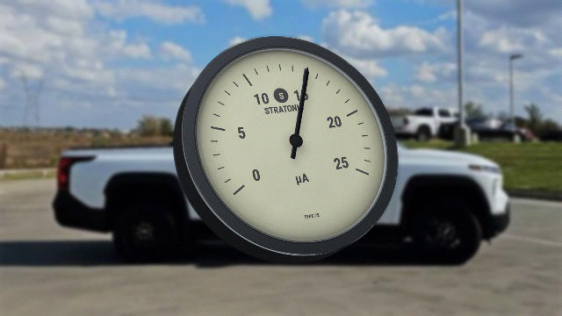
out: 15 µA
